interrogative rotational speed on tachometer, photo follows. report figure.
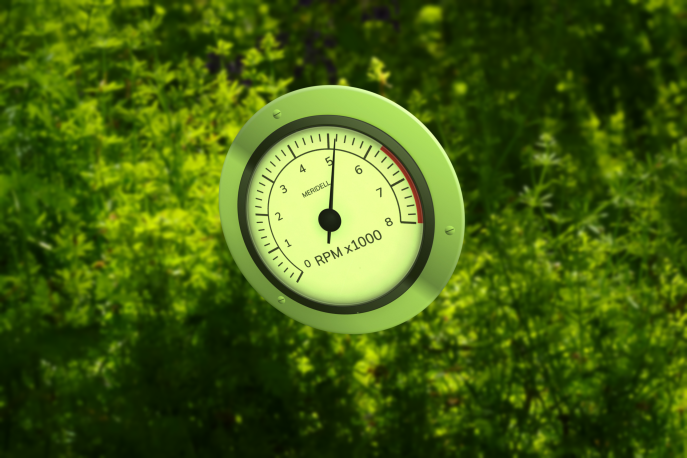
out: 5200 rpm
